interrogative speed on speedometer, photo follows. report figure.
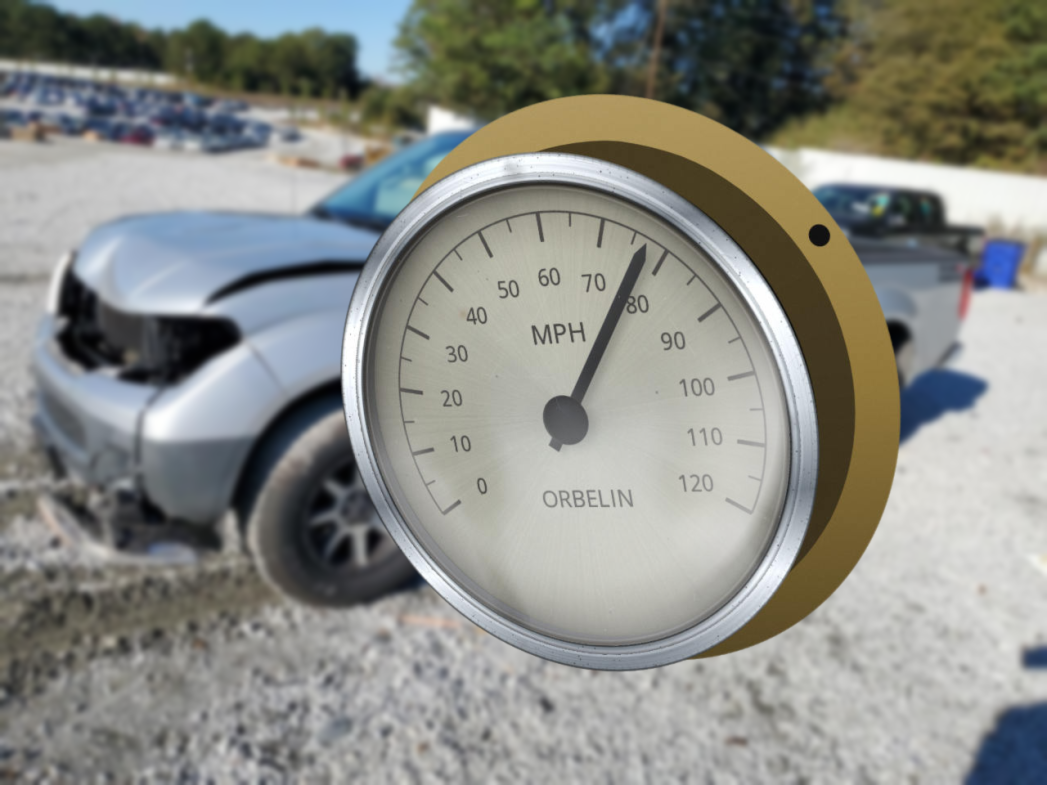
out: 77.5 mph
